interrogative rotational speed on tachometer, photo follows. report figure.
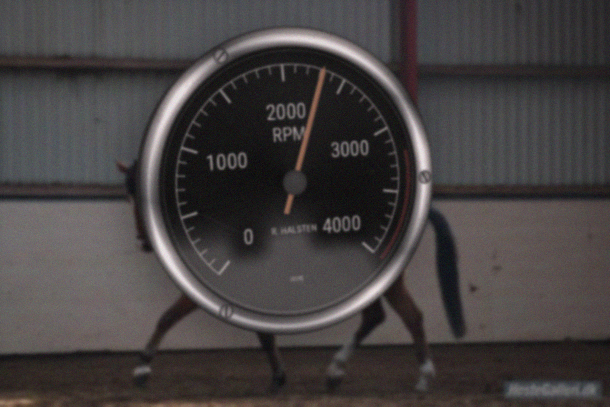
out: 2300 rpm
